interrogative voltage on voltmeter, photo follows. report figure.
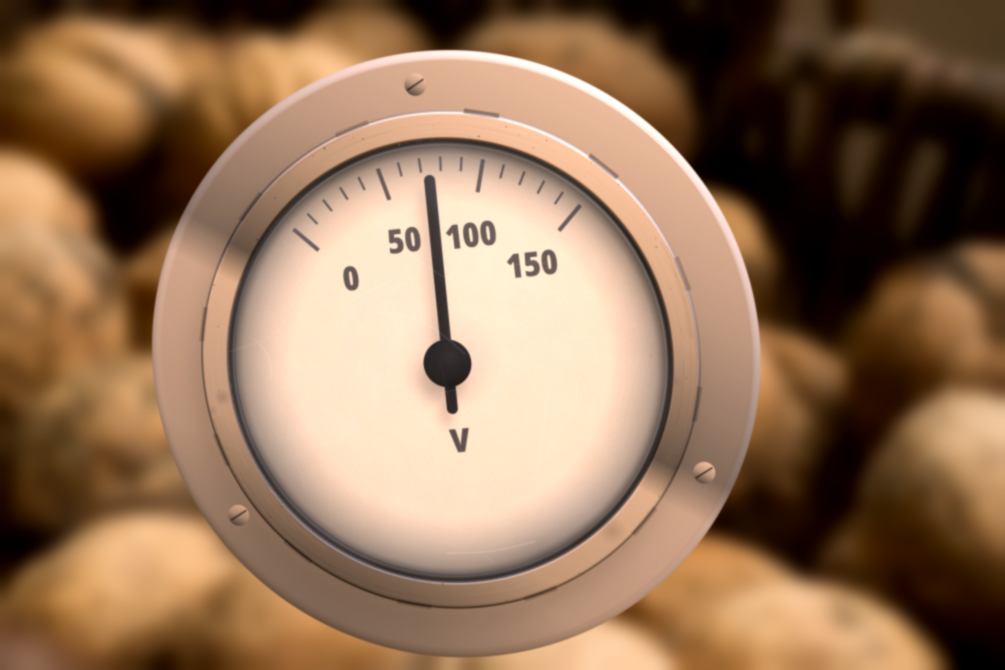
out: 75 V
